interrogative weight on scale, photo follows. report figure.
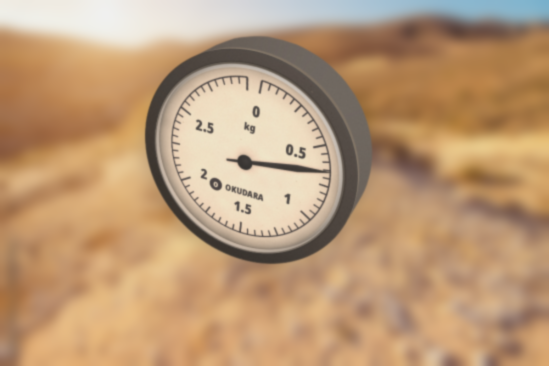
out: 0.65 kg
